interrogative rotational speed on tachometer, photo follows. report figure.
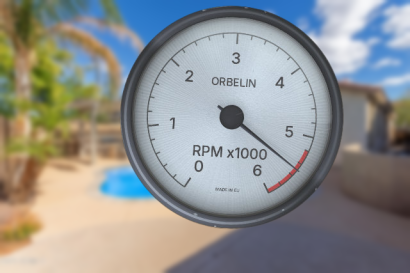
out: 5500 rpm
